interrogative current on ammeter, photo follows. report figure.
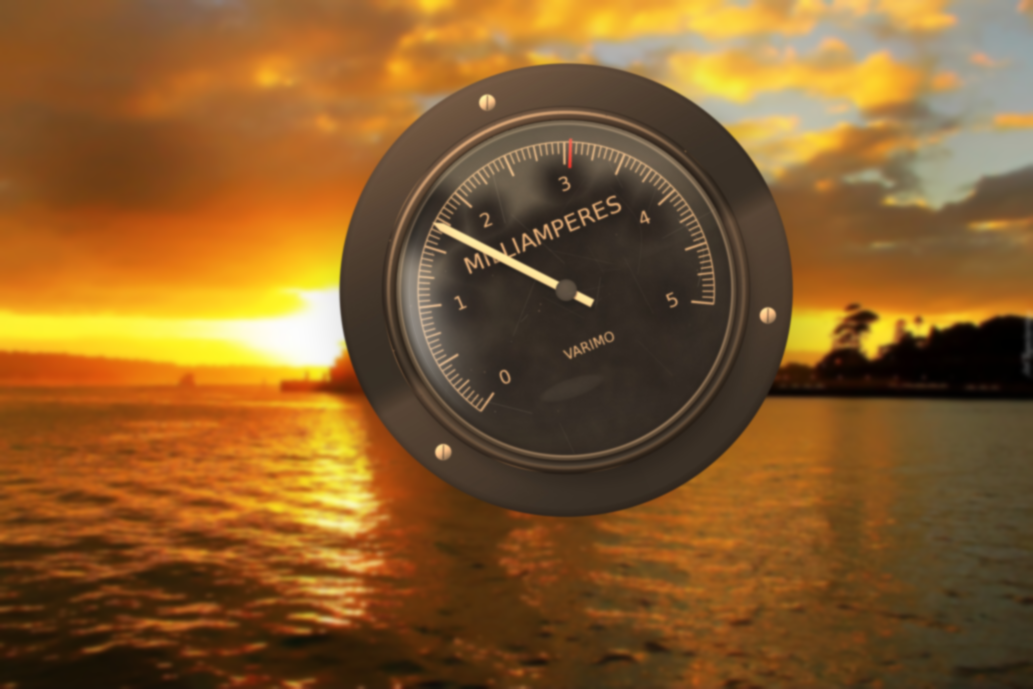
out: 1.7 mA
